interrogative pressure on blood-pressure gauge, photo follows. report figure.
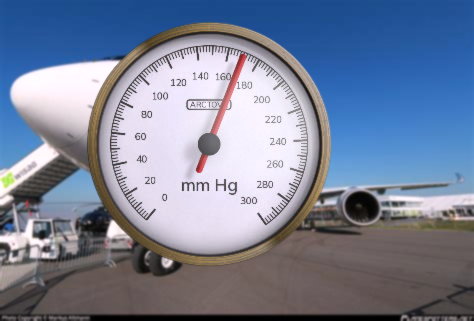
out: 170 mmHg
